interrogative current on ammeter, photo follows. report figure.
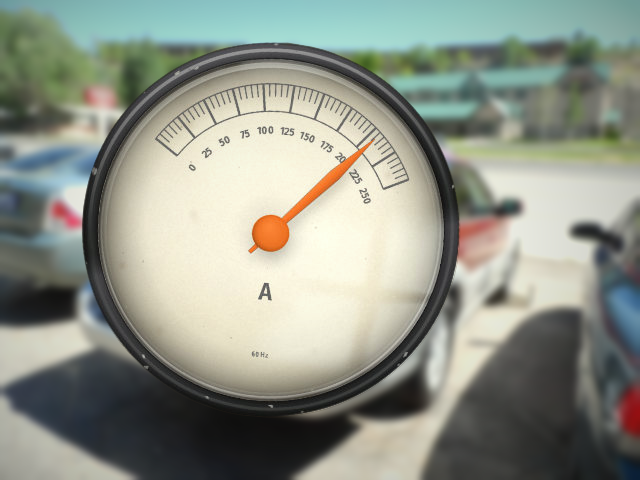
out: 205 A
